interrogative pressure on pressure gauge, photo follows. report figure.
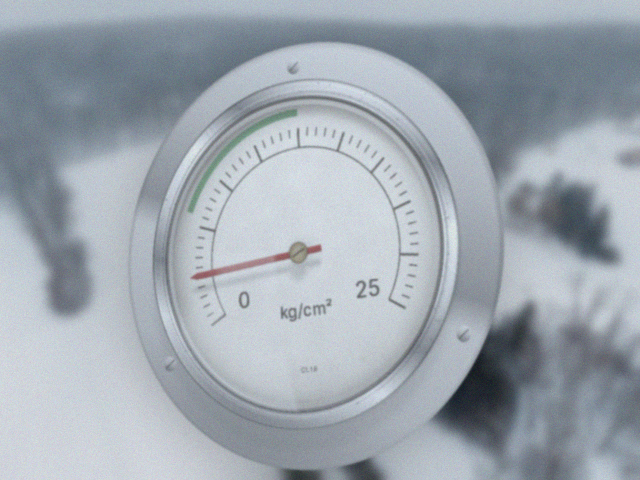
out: 2.5 kg/cm²
